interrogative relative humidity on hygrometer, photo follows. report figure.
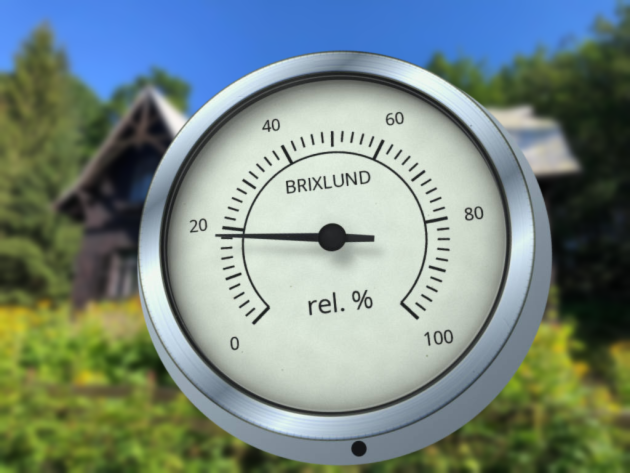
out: 18 %
